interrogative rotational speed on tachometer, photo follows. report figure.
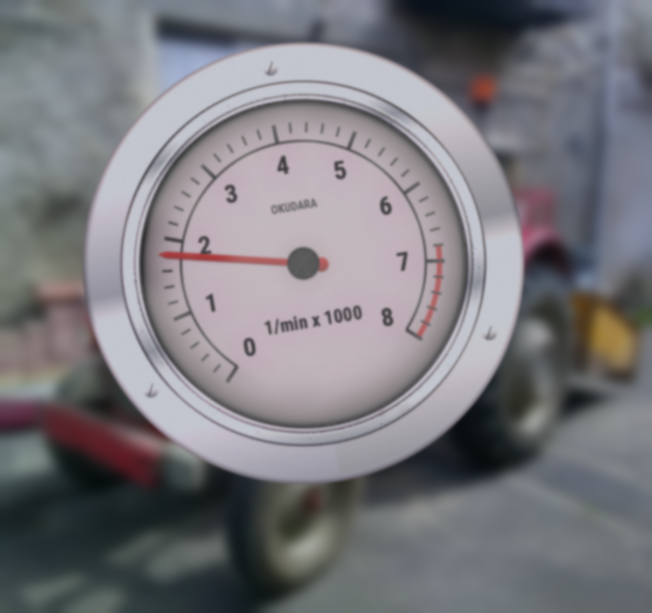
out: 1800 rpm
